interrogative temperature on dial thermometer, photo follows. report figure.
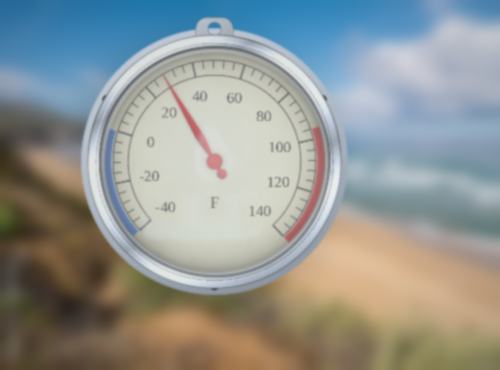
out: 28 °F
